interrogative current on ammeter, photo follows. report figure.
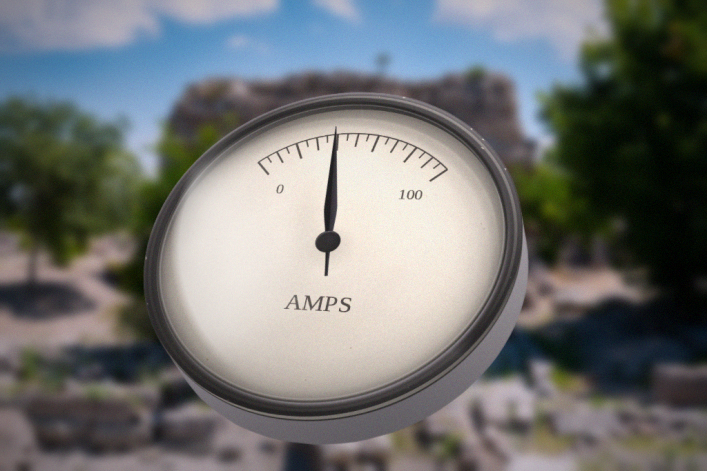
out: 40 A
